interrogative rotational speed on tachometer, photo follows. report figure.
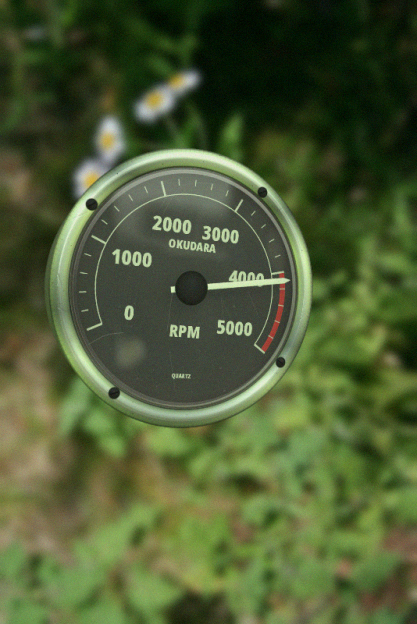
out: 4100 rpm
